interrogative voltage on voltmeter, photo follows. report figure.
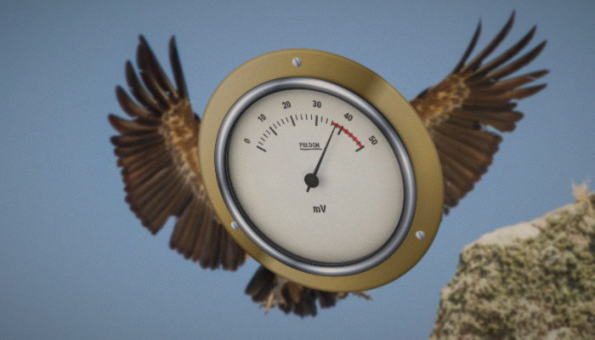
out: 38 mV
